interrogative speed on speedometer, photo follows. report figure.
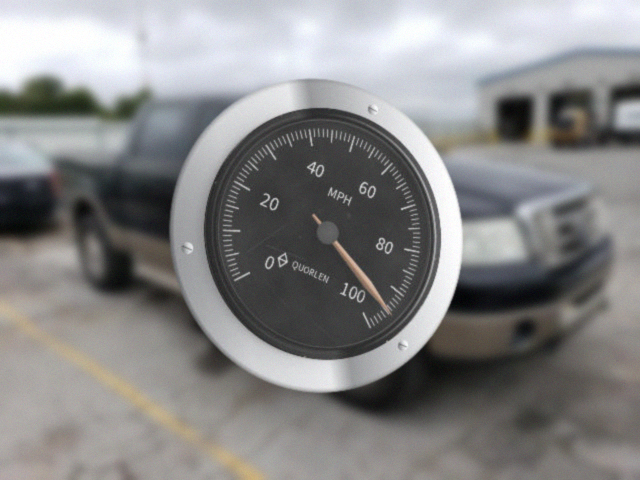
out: 95 mph
